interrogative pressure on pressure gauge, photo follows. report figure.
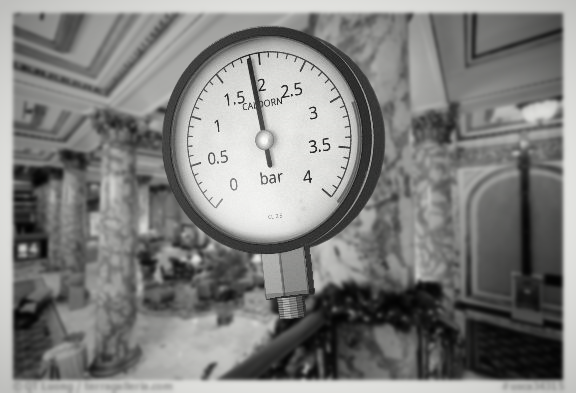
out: 1.9 bar
